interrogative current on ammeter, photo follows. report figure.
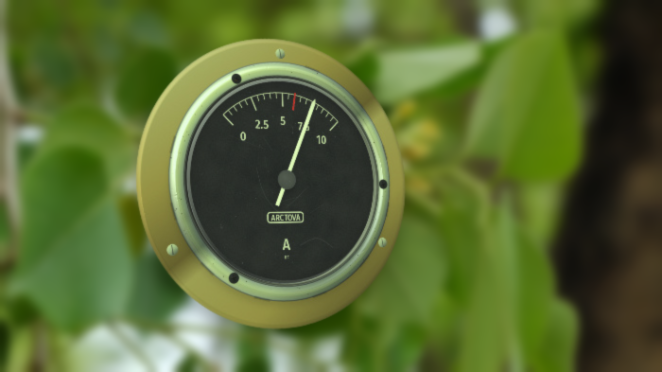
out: 7.5 A
